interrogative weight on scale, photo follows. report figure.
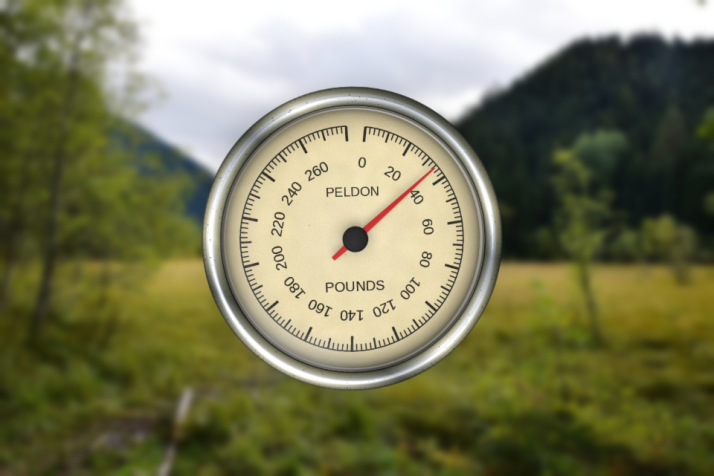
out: 34 lb
